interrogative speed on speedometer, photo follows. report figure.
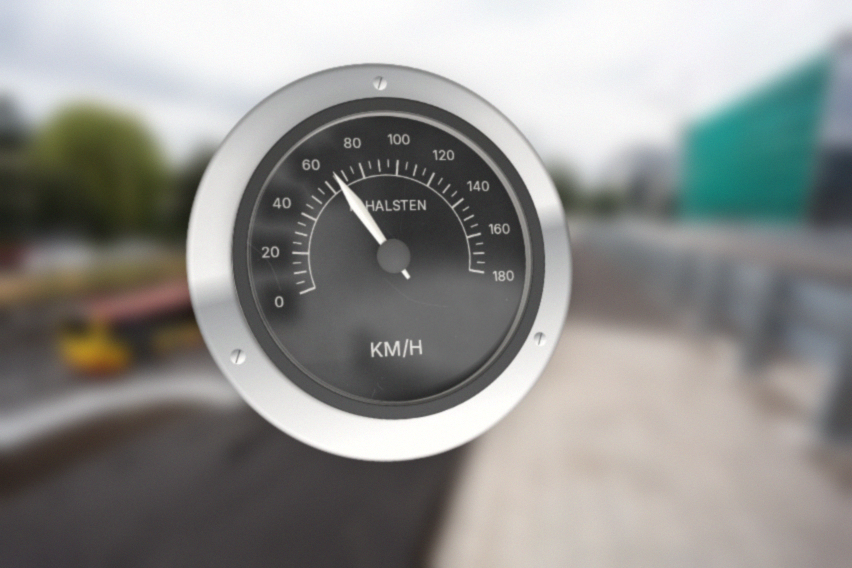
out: 65 km/h
